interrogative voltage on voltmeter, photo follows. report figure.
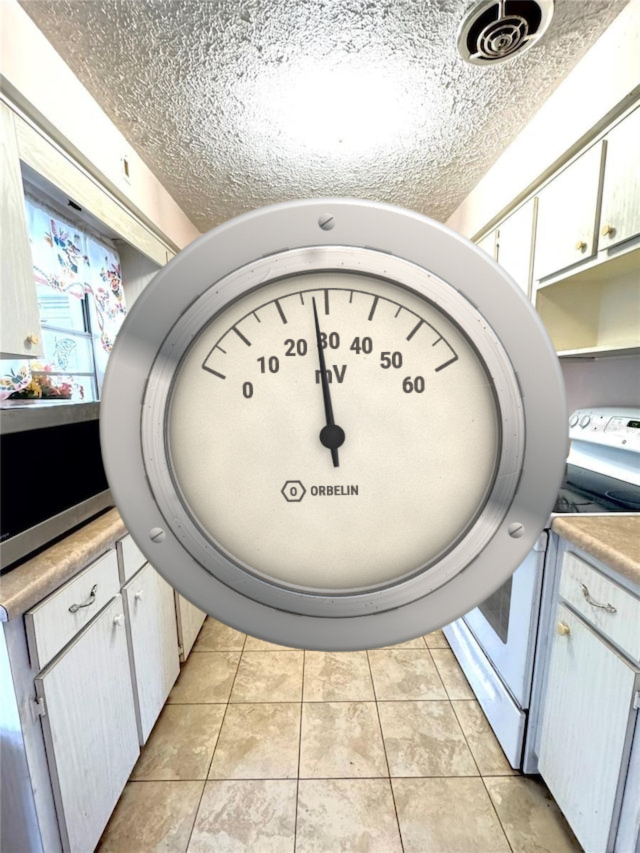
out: 27.5 mV
